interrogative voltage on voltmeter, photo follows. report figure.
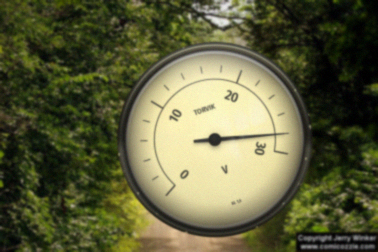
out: 28 V
